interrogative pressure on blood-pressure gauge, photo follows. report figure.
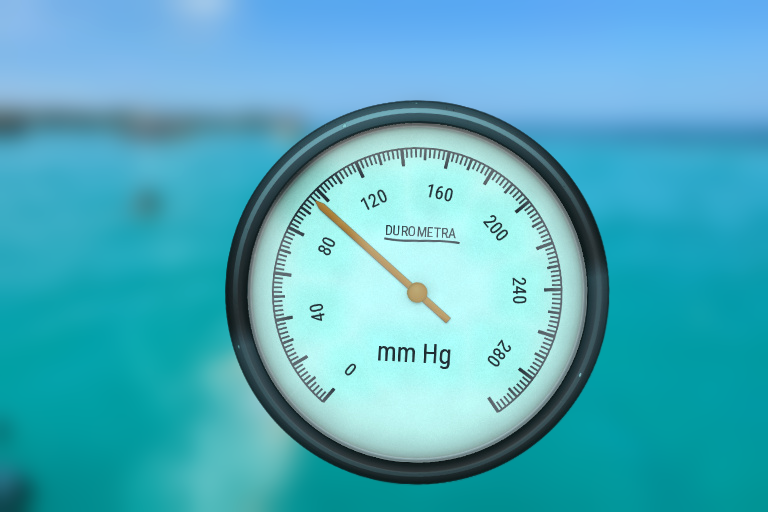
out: 96 mmHg
